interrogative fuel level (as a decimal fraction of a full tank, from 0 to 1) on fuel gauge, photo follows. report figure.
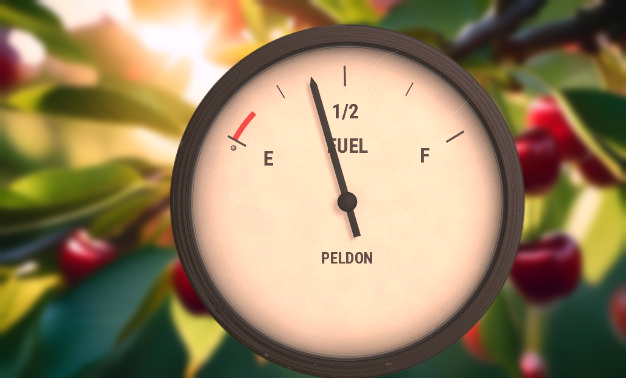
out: 0.375
